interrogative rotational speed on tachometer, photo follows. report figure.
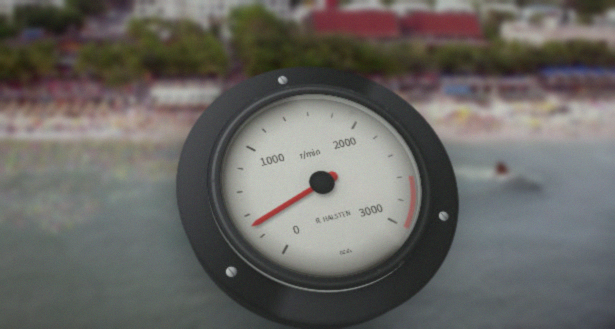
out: 300 rpm
